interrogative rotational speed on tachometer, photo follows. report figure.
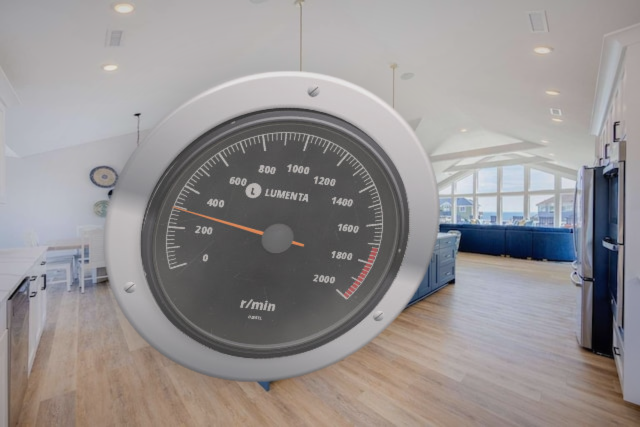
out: 300 rpm
